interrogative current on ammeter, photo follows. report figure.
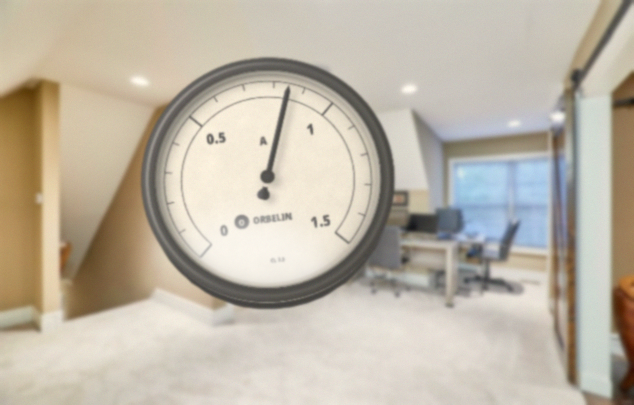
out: 0.85 A
